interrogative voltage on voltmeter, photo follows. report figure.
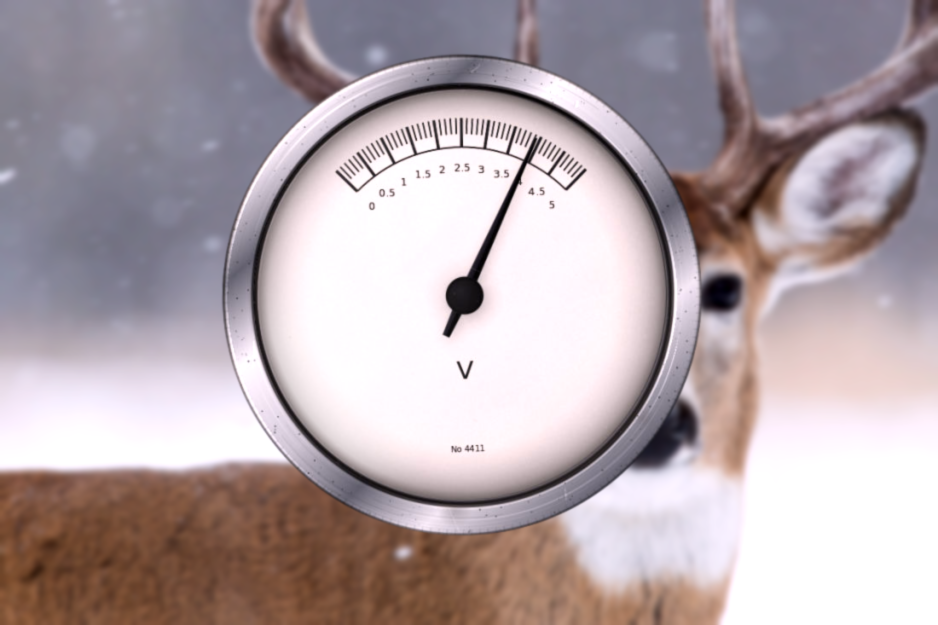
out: 3.9 V
